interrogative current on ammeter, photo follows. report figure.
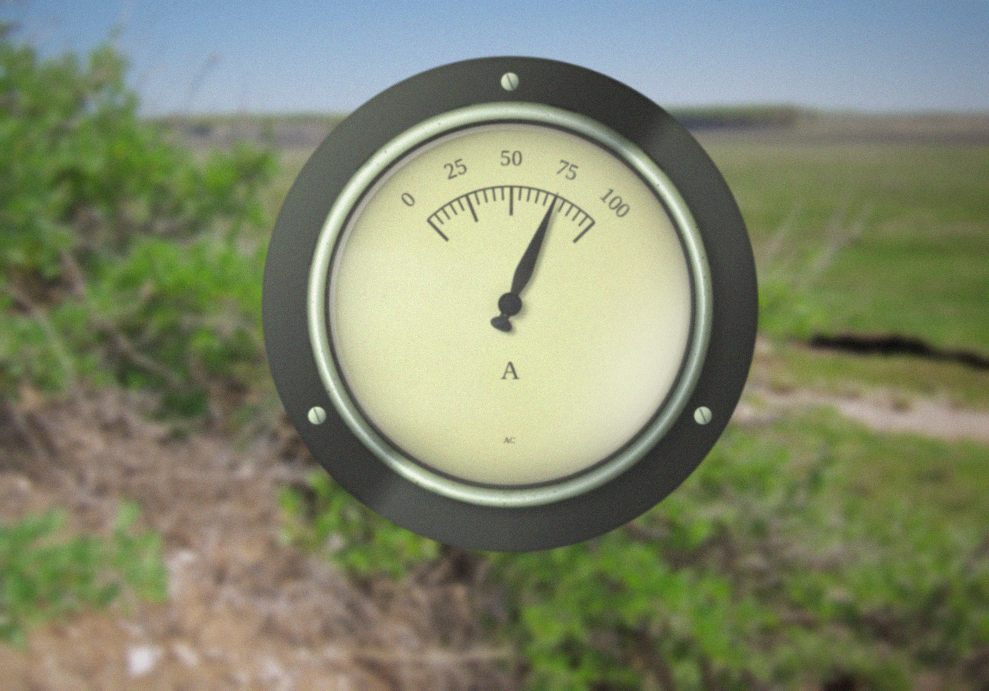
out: 75 A
